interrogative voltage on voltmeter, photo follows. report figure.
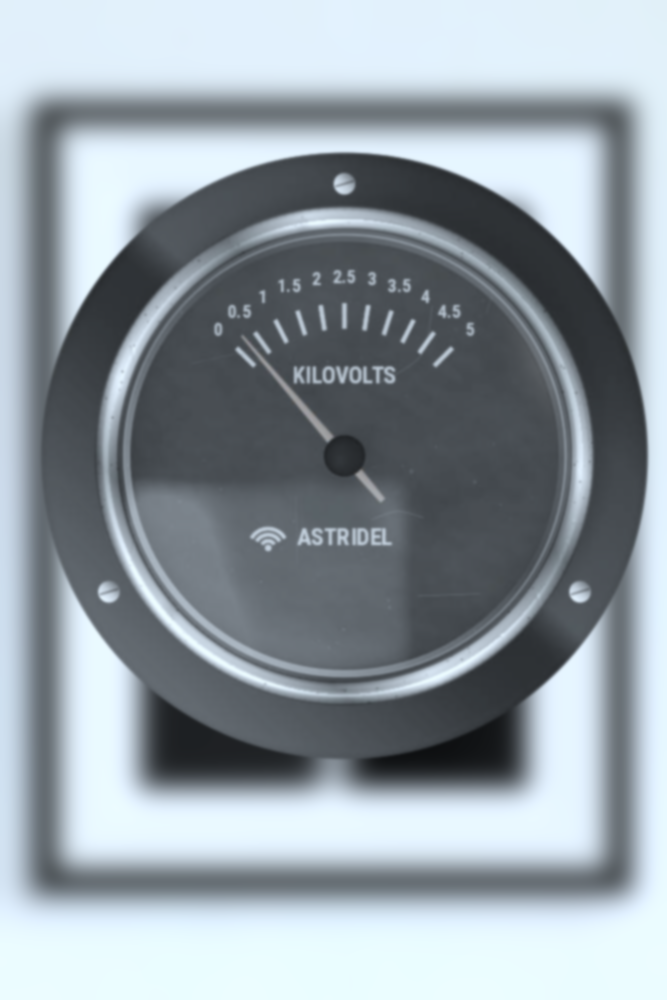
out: 0.25 kV
